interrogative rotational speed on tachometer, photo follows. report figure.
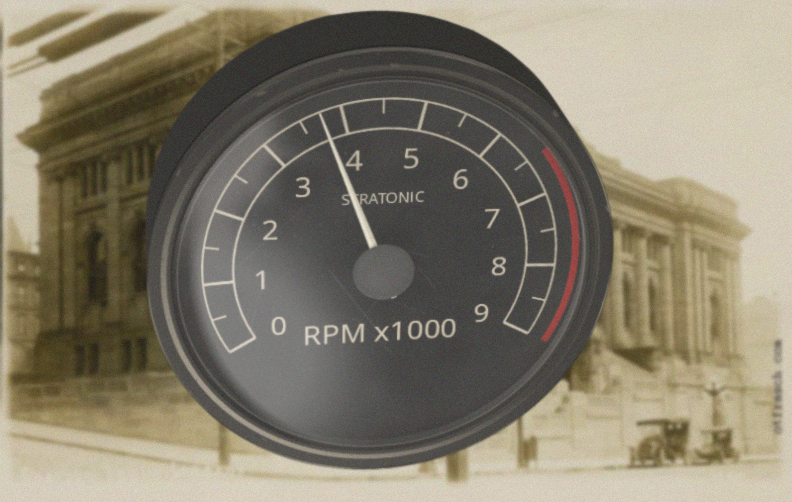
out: 3750 rpm
